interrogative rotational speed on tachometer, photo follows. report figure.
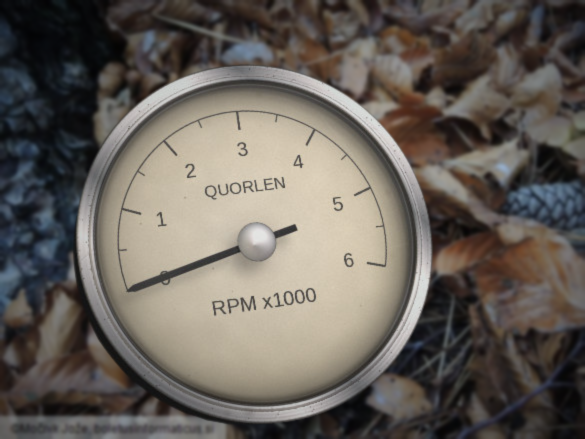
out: 0 rpm
